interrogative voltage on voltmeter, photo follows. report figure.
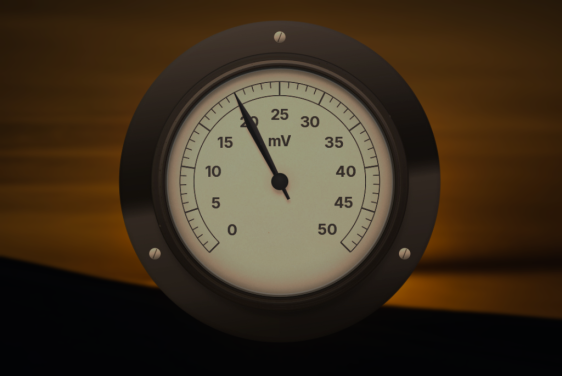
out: 20 mV
